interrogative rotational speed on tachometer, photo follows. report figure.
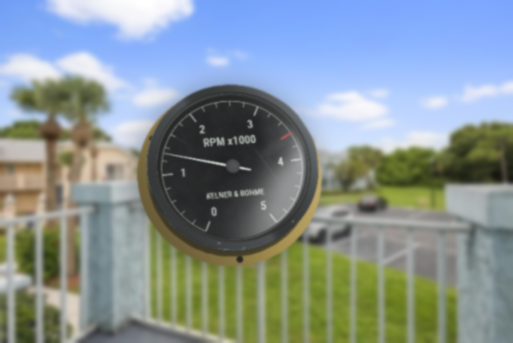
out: 1300 rpm
